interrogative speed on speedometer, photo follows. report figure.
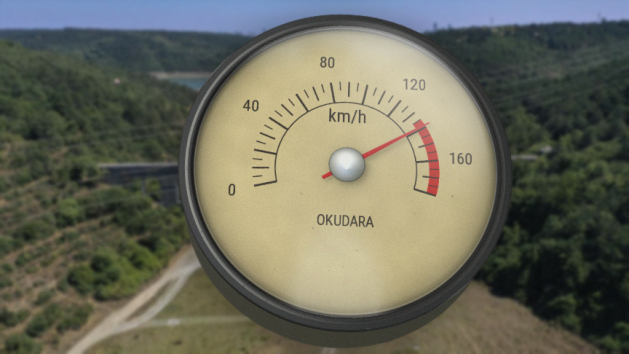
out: 140 km/h
